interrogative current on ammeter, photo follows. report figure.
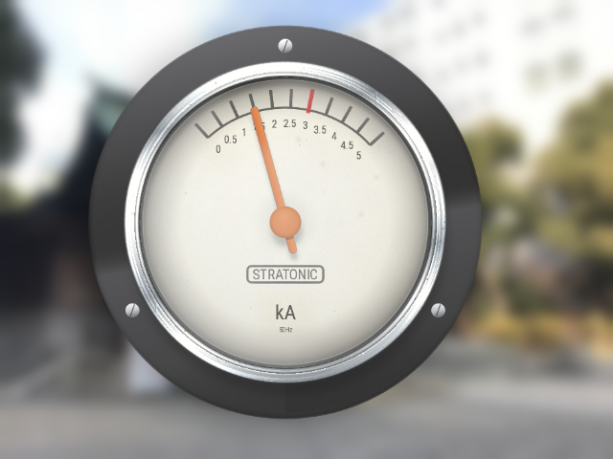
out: 1.5 kA
